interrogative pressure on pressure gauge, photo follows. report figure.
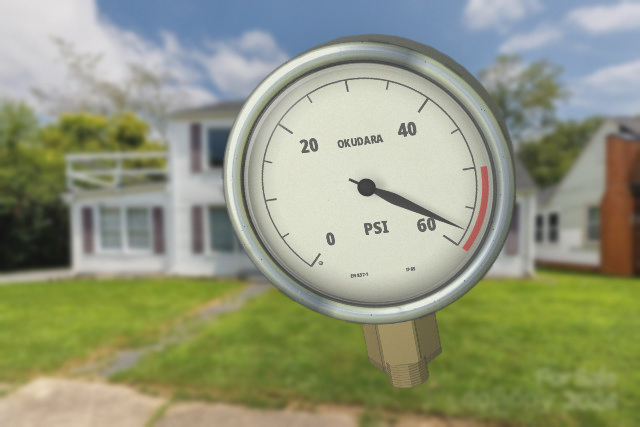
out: 57.5 psi
